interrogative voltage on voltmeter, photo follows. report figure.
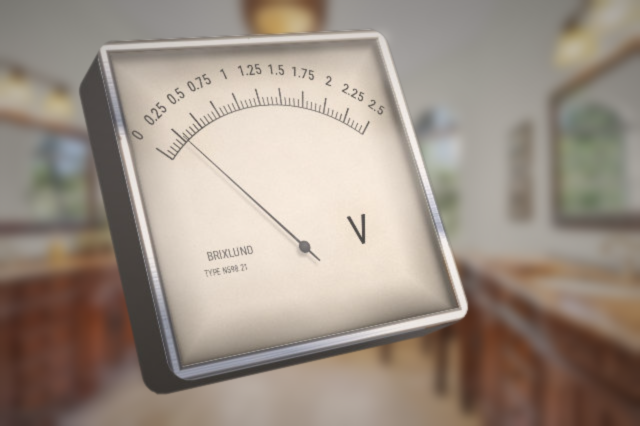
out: 0.25 V
